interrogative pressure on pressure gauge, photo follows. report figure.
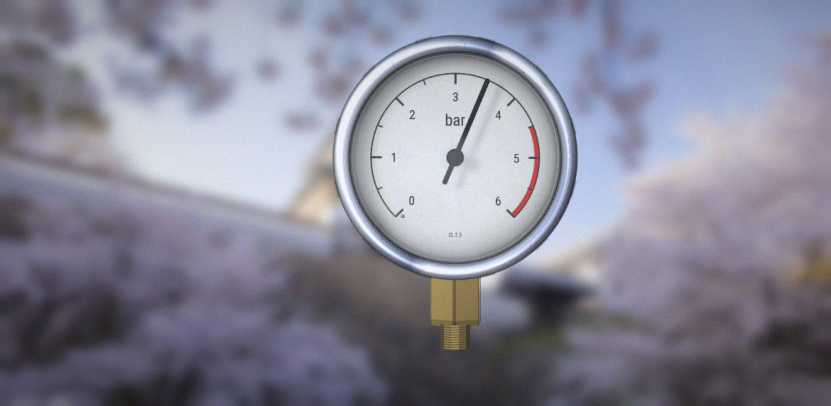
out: 3.5 bar
